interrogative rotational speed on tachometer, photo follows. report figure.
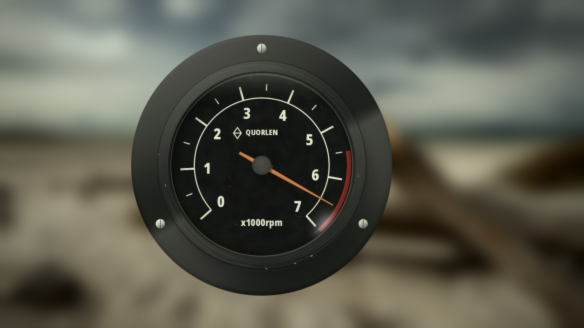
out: 6500 rpm
